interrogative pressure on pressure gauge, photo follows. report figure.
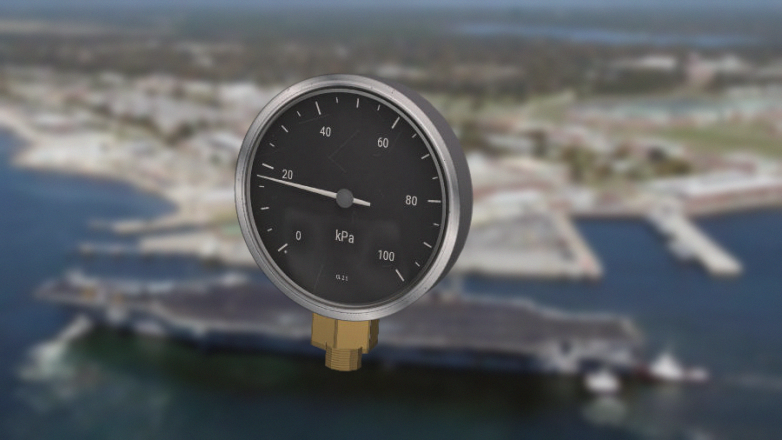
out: 17.5 kPa
